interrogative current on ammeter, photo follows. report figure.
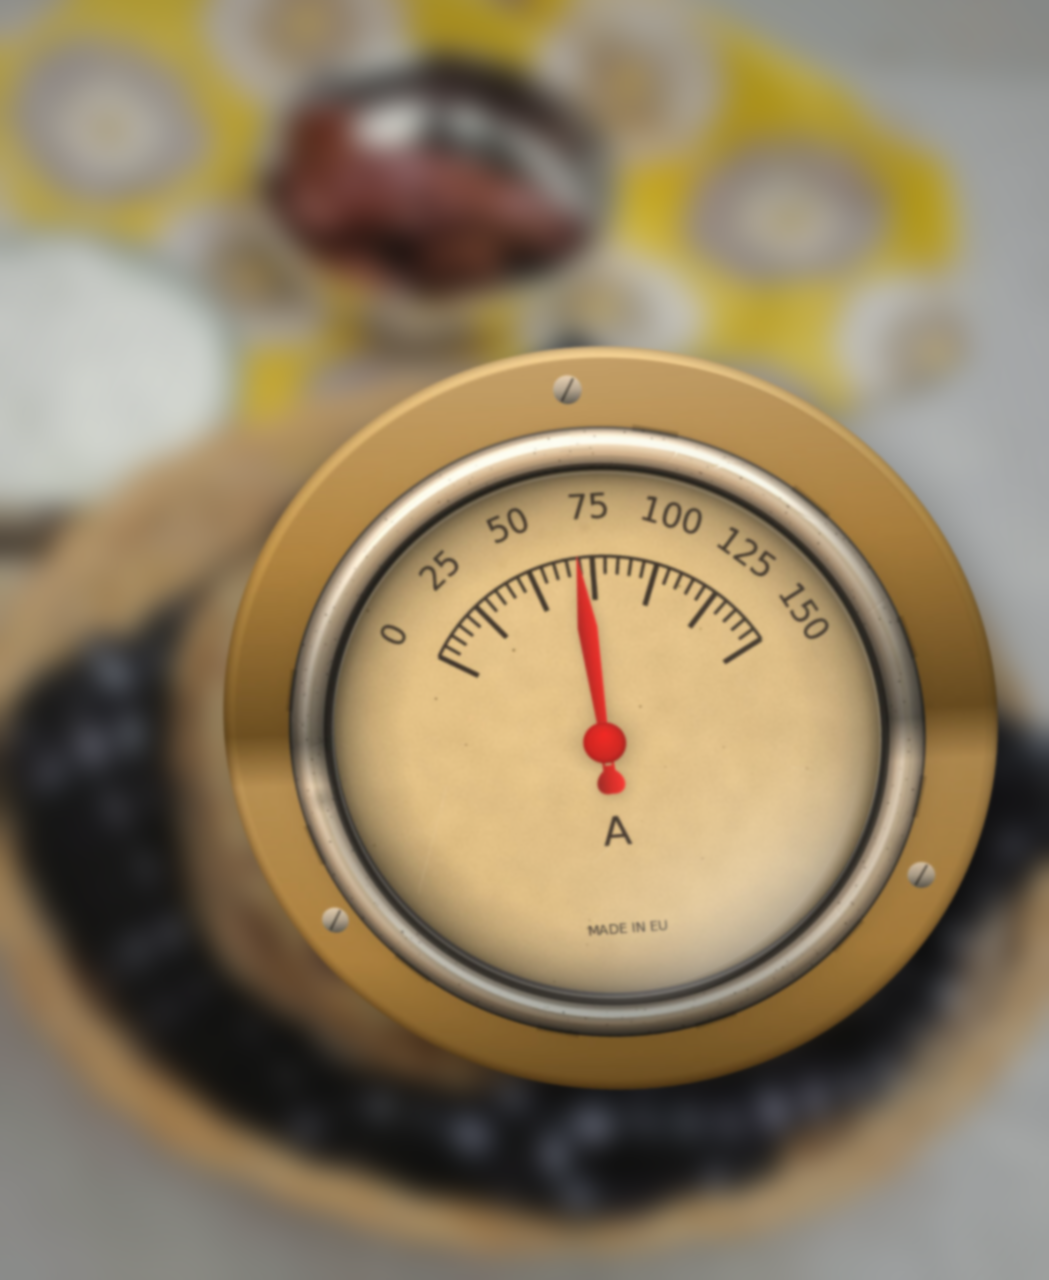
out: 70 A
